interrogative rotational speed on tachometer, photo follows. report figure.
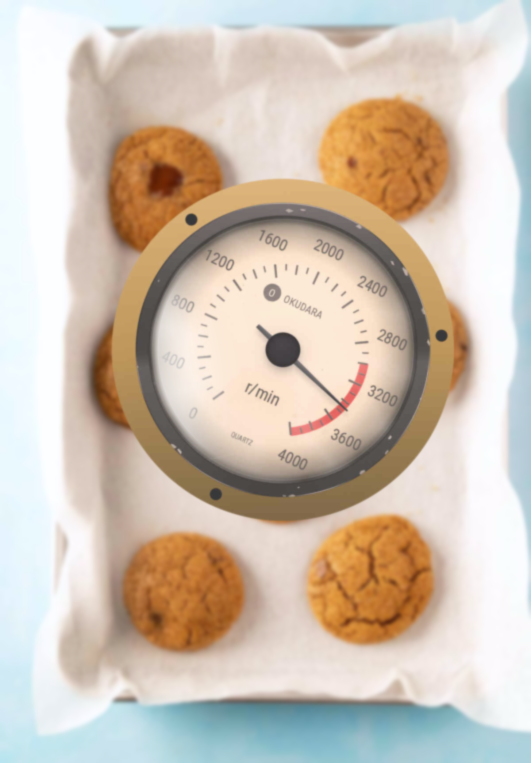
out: 3450 rpm
